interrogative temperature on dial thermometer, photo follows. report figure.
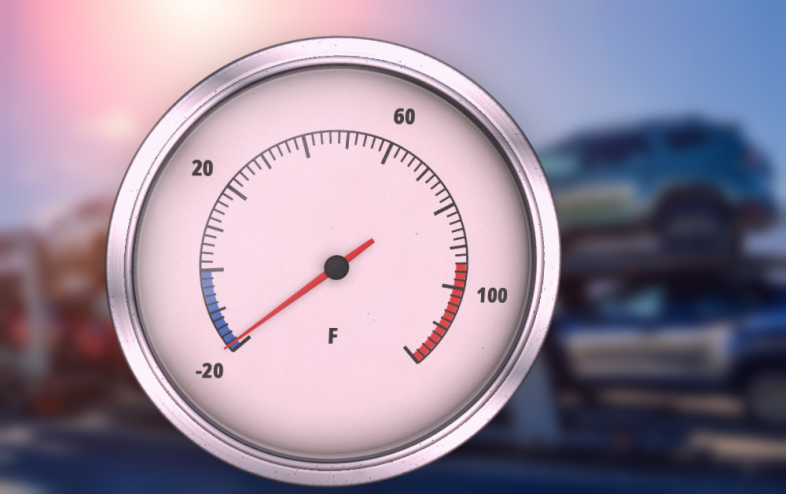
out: -18 °F
